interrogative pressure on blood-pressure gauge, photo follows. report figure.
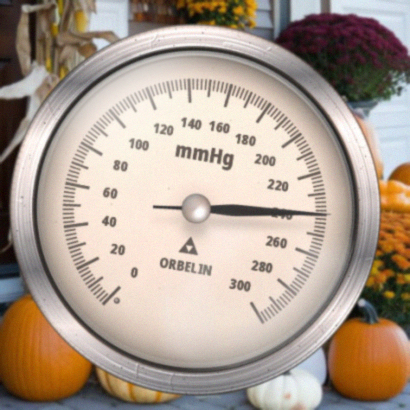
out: 240 mmHg
